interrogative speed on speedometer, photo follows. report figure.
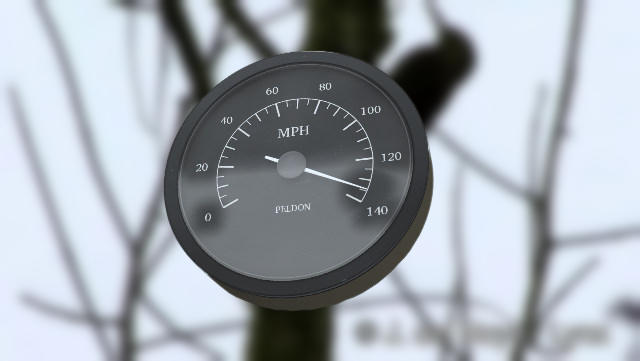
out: 135 mph
